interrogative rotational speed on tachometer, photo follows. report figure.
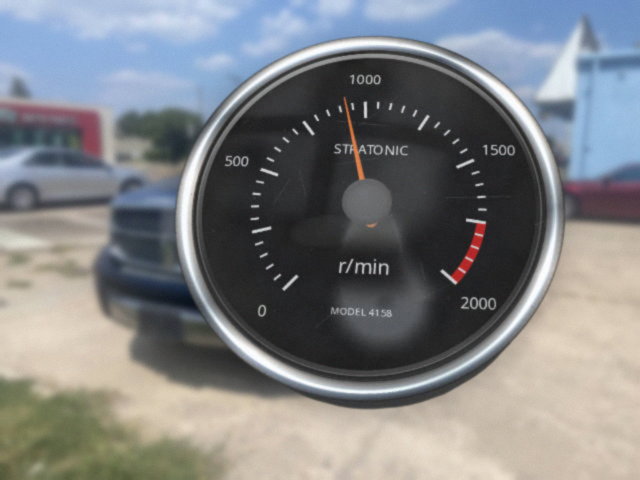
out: 925 rpm
